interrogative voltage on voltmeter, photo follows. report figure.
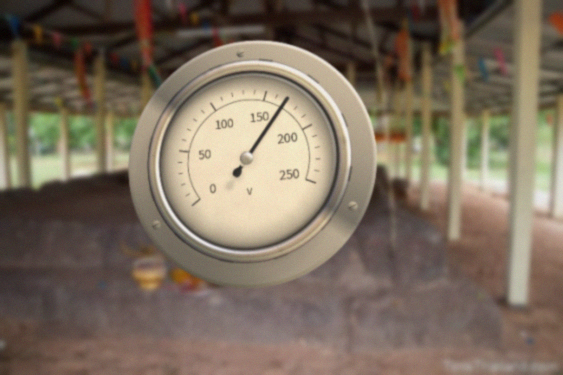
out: 170 V
